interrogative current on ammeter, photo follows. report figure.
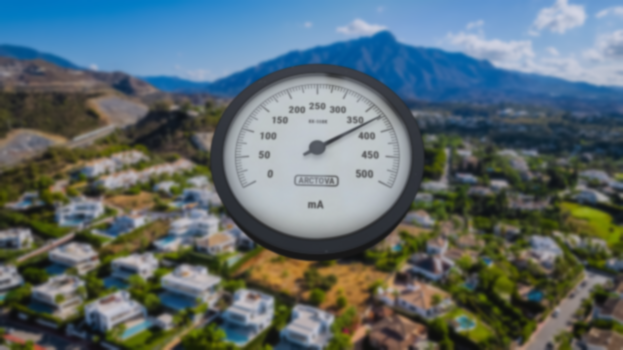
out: 375 mA
